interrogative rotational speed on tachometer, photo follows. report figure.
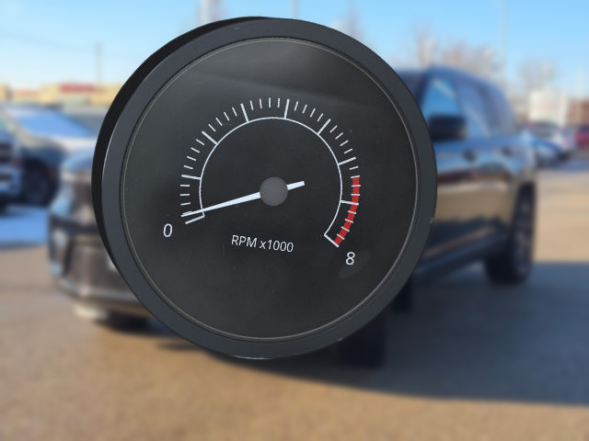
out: 200 rpm
